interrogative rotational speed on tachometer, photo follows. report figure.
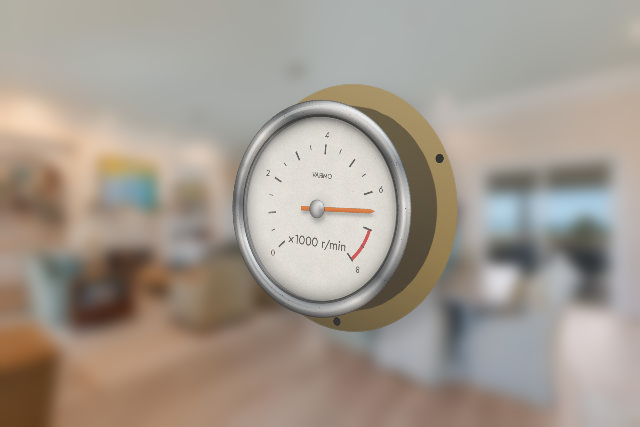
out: 6500 rpm
